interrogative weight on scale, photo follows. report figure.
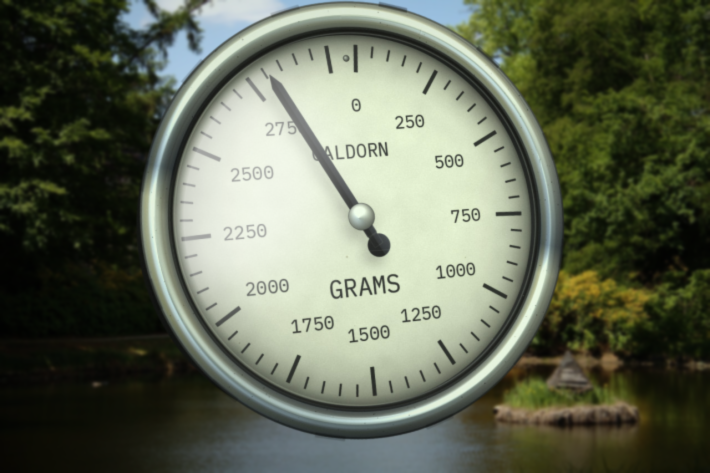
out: 2800 g
